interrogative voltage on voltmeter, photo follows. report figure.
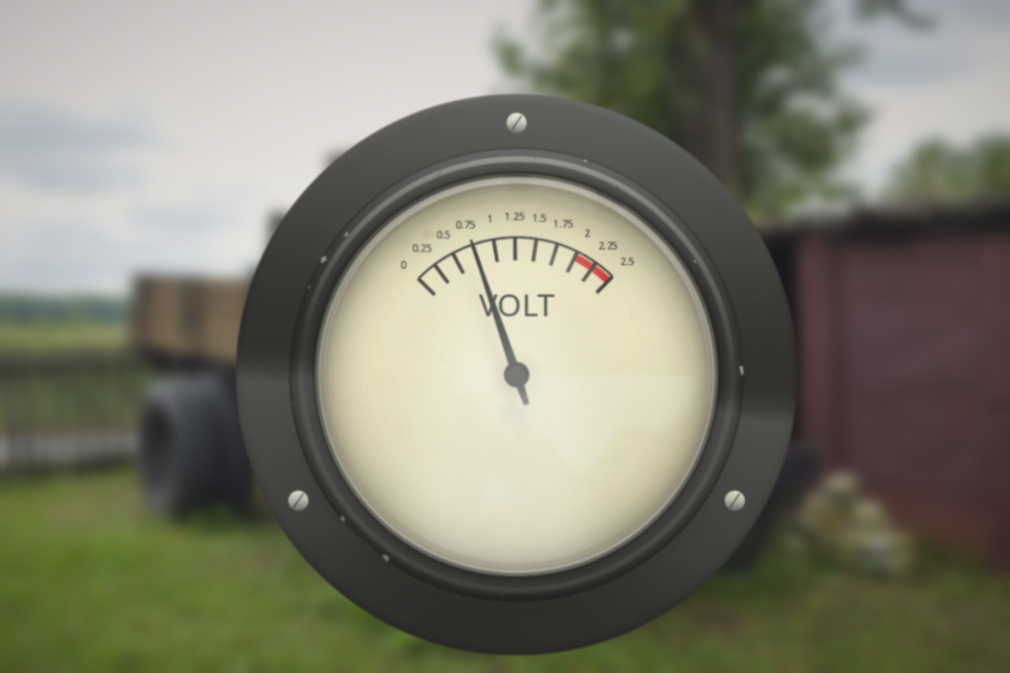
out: 0.75 V
